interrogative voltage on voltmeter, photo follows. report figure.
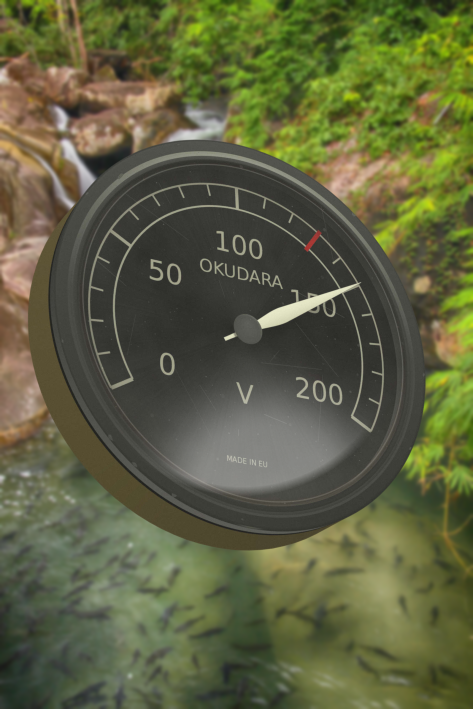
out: 150 V
